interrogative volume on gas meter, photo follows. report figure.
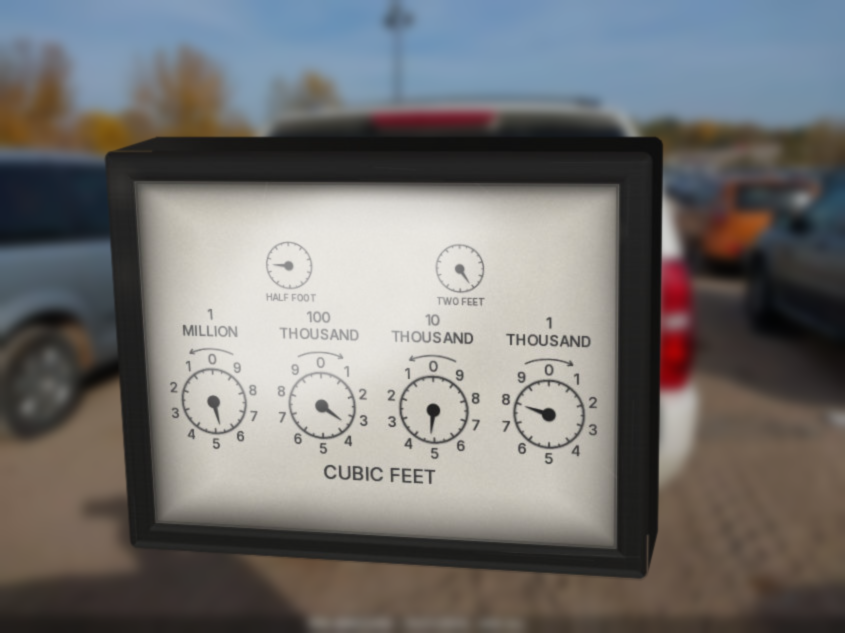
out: 534800 ft³
